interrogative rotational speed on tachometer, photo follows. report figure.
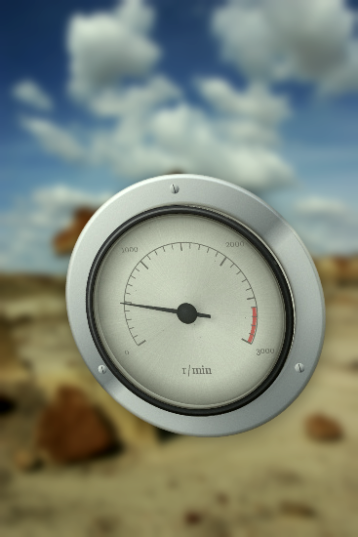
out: 500 rpm
